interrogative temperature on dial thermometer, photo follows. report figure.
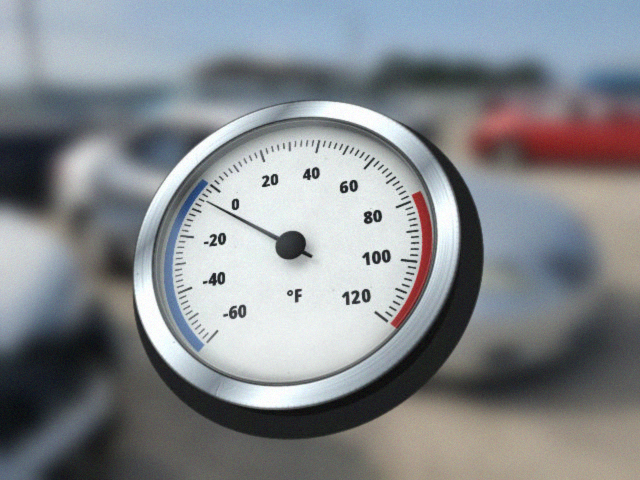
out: -6 °F
